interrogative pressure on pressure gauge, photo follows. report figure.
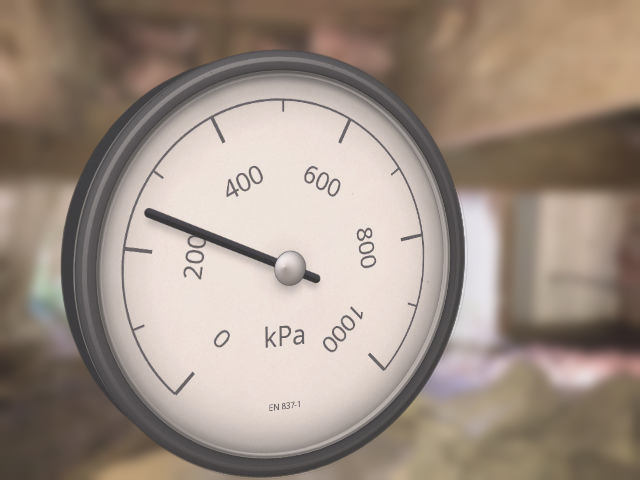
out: 250 kPa
